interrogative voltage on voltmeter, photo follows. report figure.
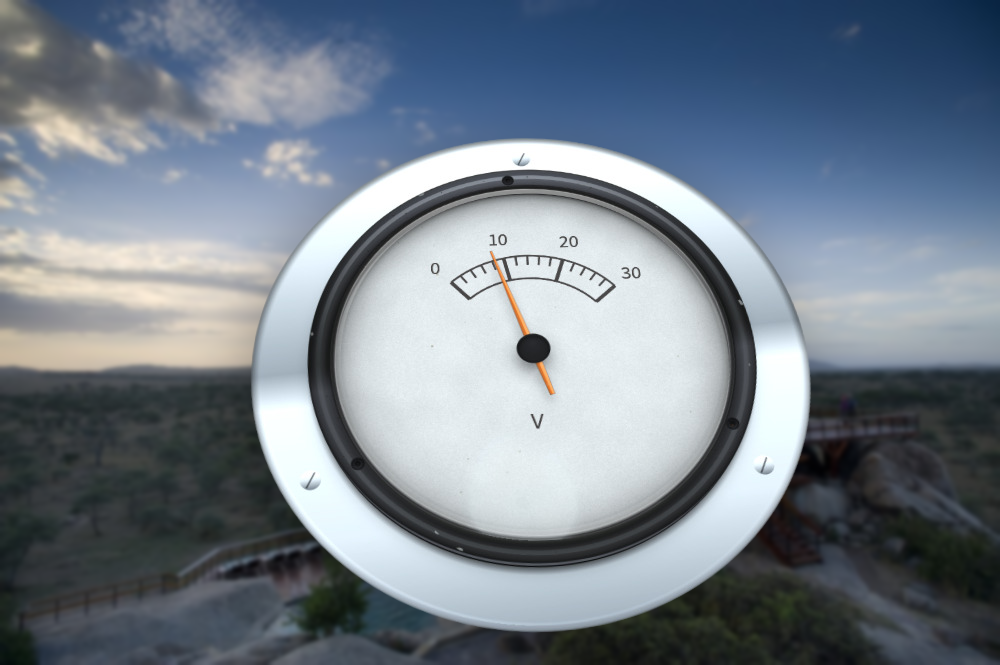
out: 8 V
